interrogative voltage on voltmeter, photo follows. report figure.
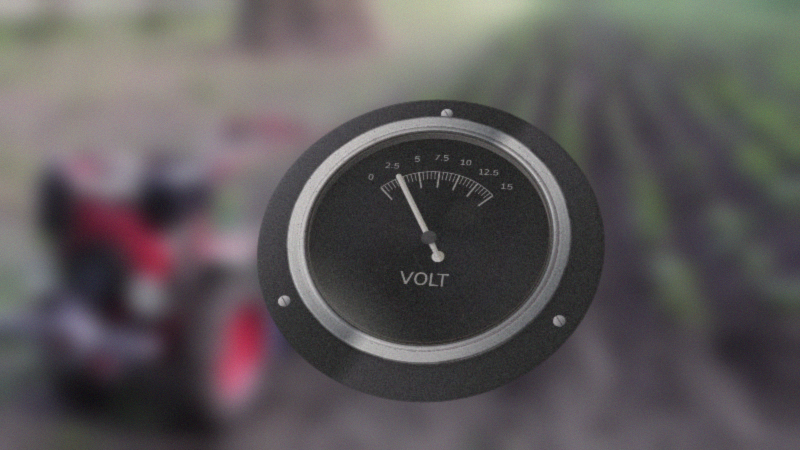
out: 2.5 V
